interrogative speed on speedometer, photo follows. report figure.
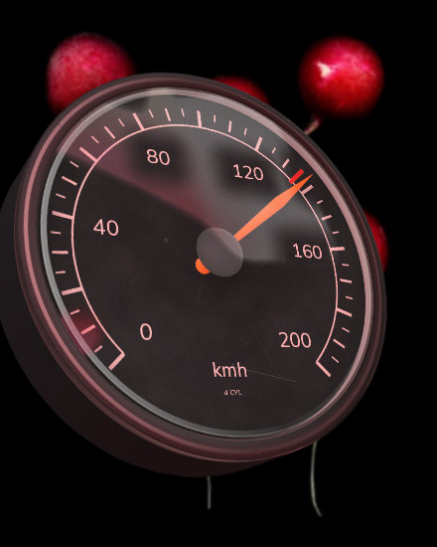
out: 137.5 km/h
